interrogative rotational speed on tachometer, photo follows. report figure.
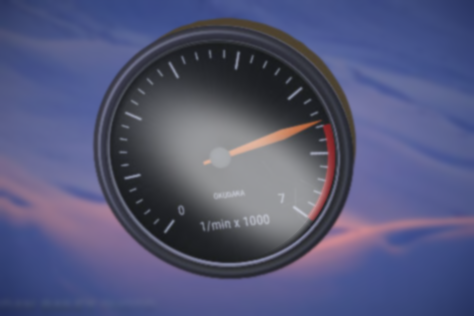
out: 5500 rpm
